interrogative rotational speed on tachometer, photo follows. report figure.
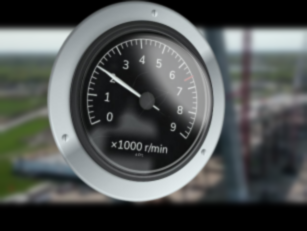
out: 2000 rpm
